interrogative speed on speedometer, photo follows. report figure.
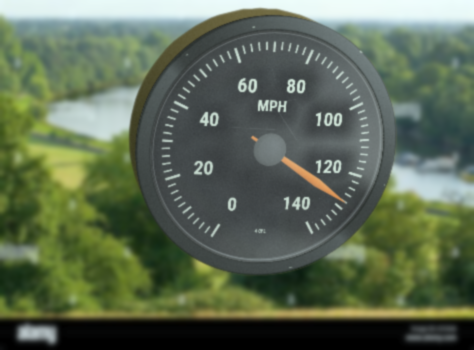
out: 128 mph
